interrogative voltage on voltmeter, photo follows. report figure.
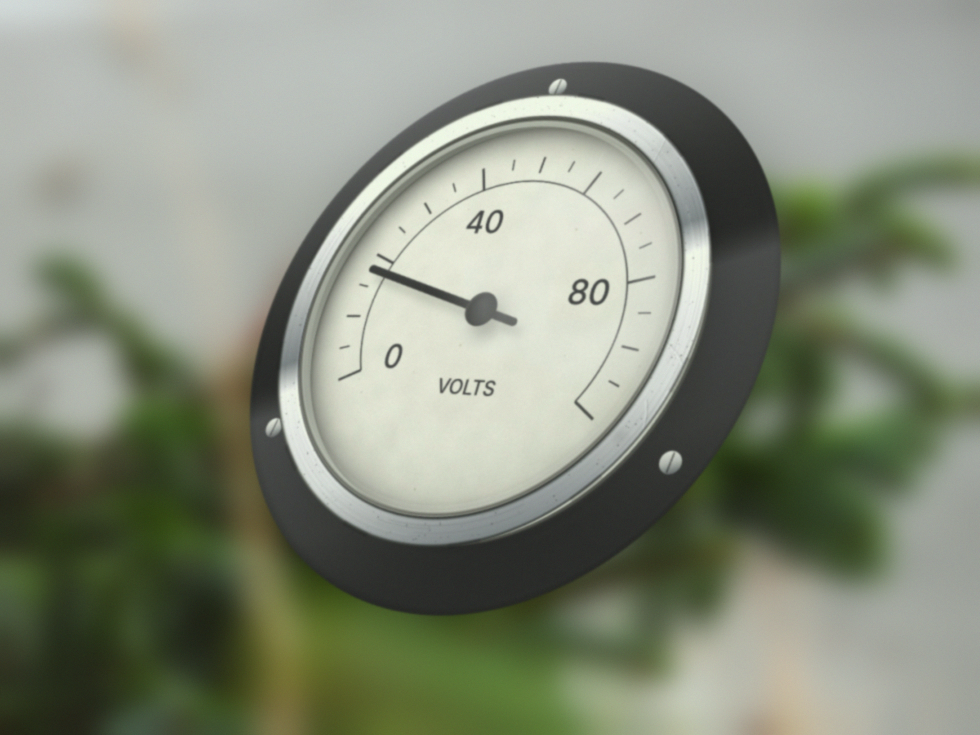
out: 17.5 V
